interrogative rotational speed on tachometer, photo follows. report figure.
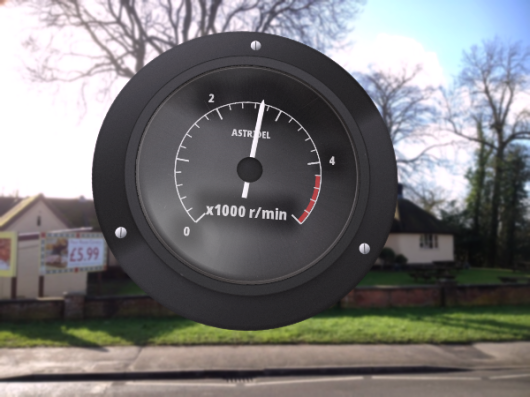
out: 2700 rpm
